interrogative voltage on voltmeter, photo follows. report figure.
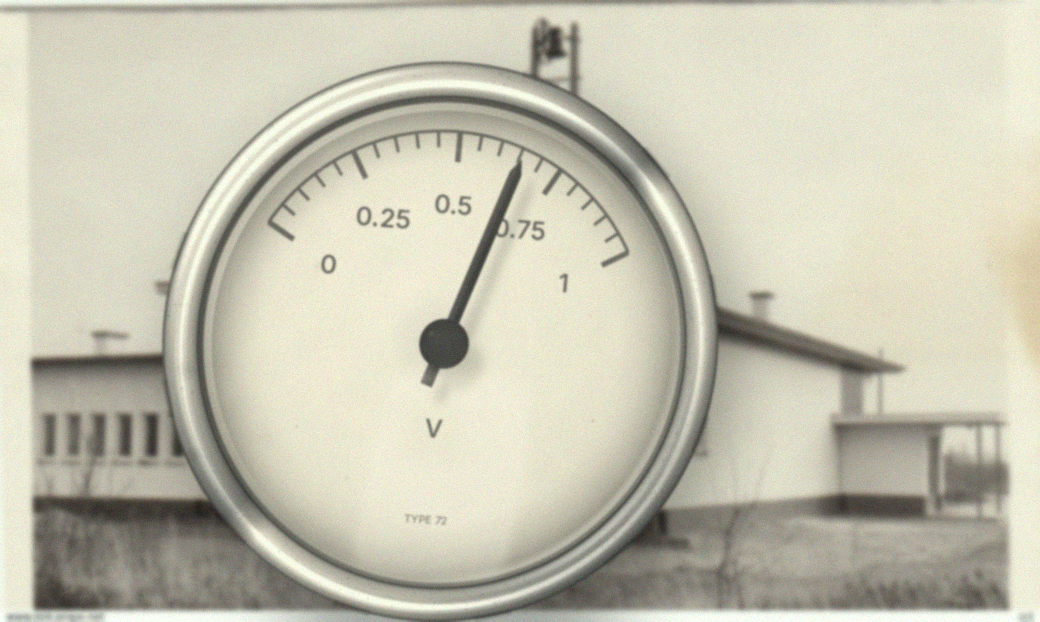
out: 0.65 V
